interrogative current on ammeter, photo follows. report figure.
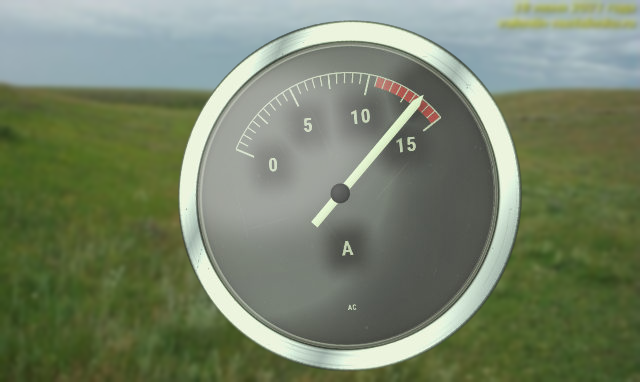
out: 13.5 A
